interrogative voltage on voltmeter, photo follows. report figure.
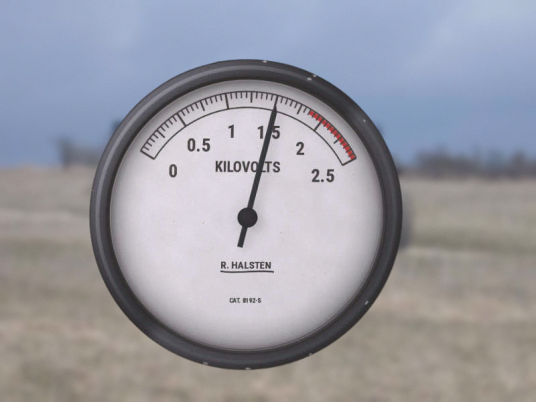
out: 1.5 kV
